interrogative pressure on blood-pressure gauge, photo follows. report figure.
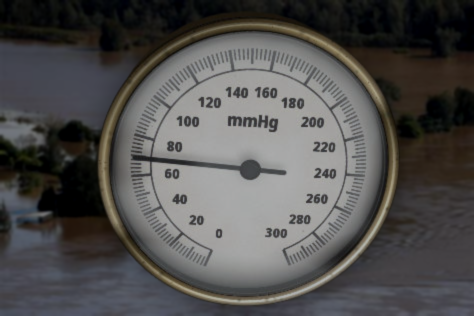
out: 70 mmHg
